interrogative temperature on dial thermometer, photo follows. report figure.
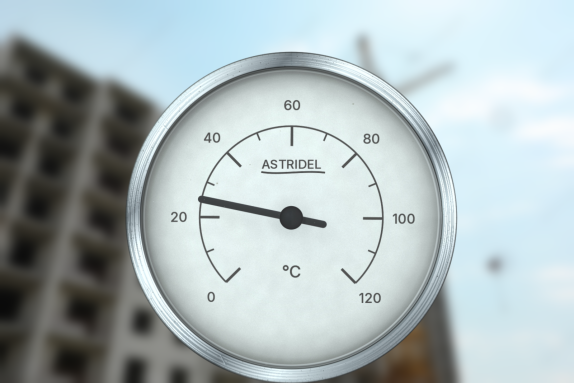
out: 25 °C
